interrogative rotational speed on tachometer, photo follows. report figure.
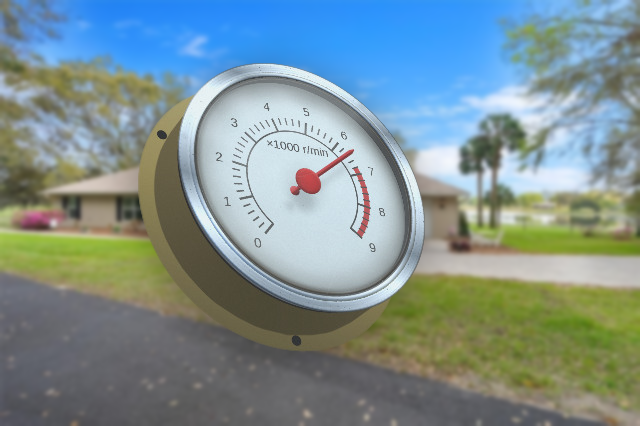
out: 6400 rpm
